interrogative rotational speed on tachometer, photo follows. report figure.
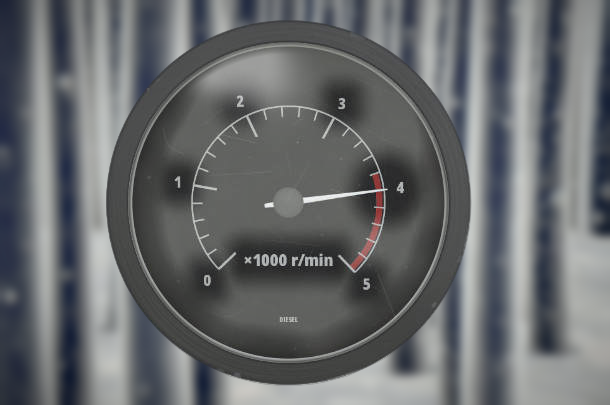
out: 4000 rpm
